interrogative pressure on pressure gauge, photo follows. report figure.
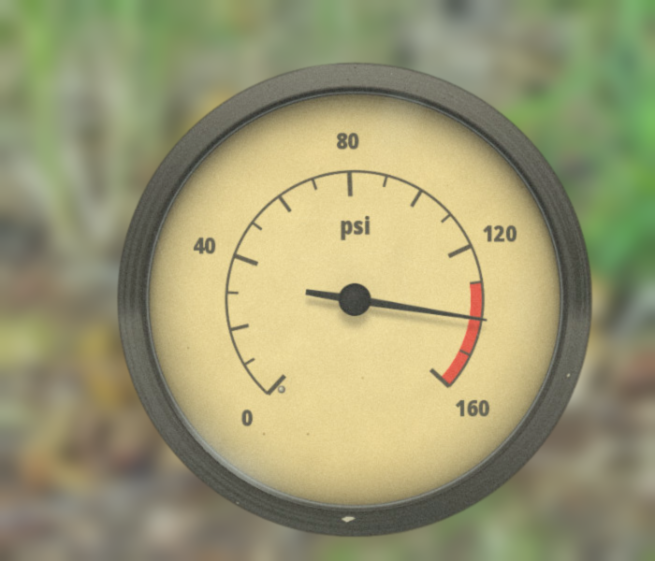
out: 140 psi
